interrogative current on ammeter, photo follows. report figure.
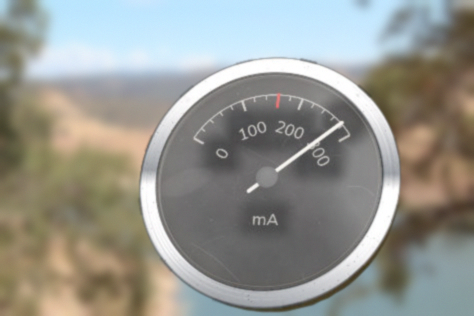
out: 280 mA
